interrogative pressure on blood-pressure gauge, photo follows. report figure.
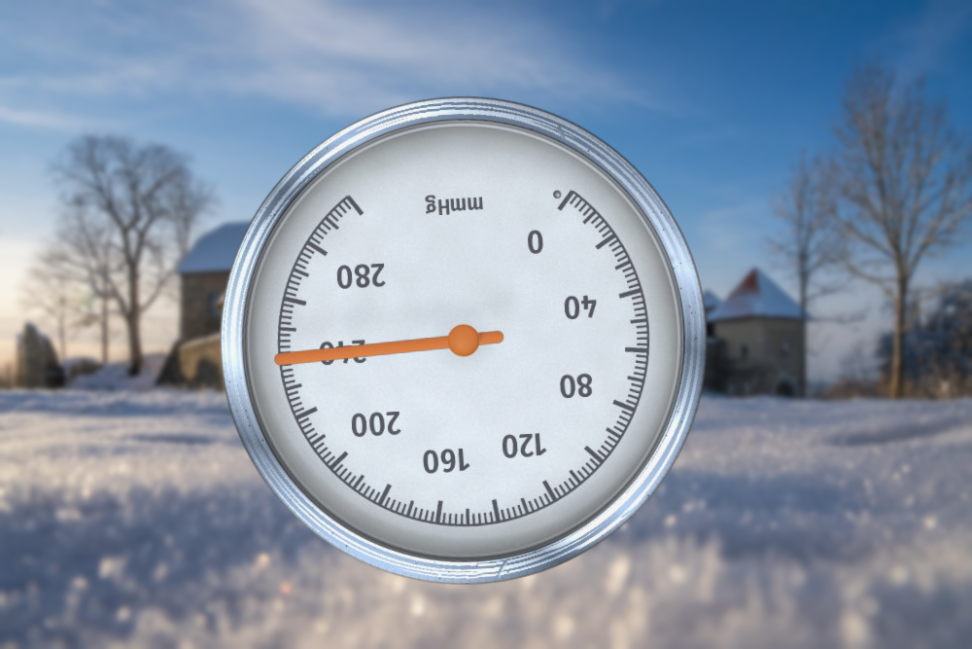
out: 240 mmHg
